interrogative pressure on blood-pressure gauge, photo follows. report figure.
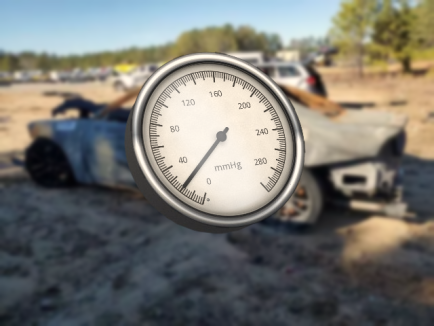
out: 20 mmHg
